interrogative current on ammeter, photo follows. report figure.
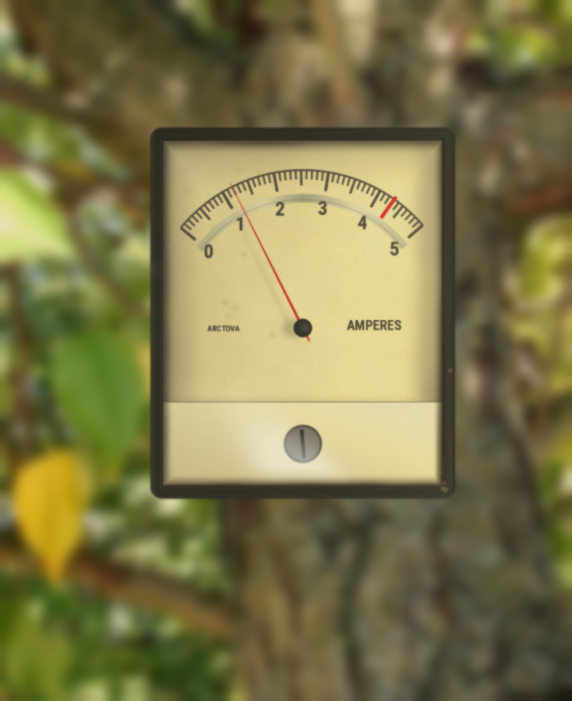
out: 1.2 A
